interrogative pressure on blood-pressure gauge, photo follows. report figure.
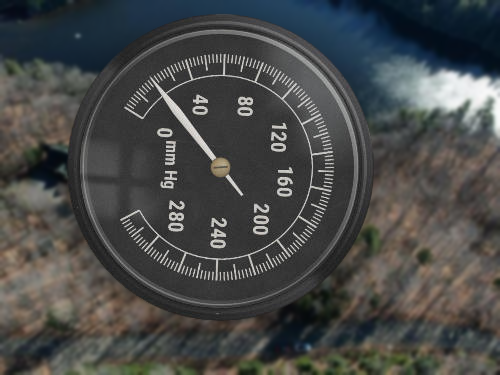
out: 20 mmHg
